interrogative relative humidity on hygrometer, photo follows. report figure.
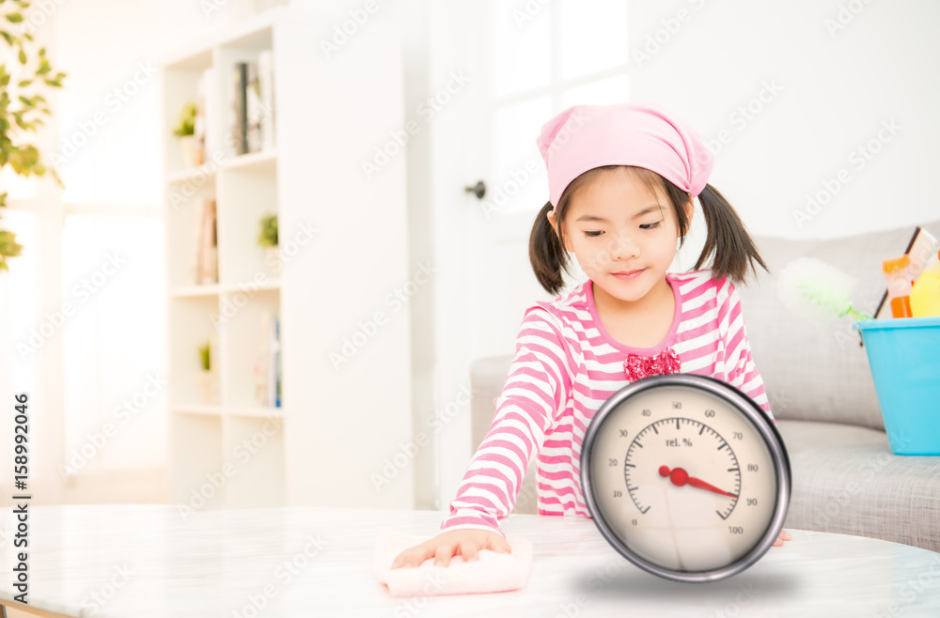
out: 90 %
